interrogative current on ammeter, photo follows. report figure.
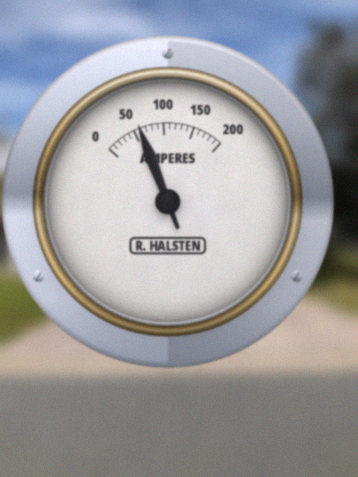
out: 60 A
